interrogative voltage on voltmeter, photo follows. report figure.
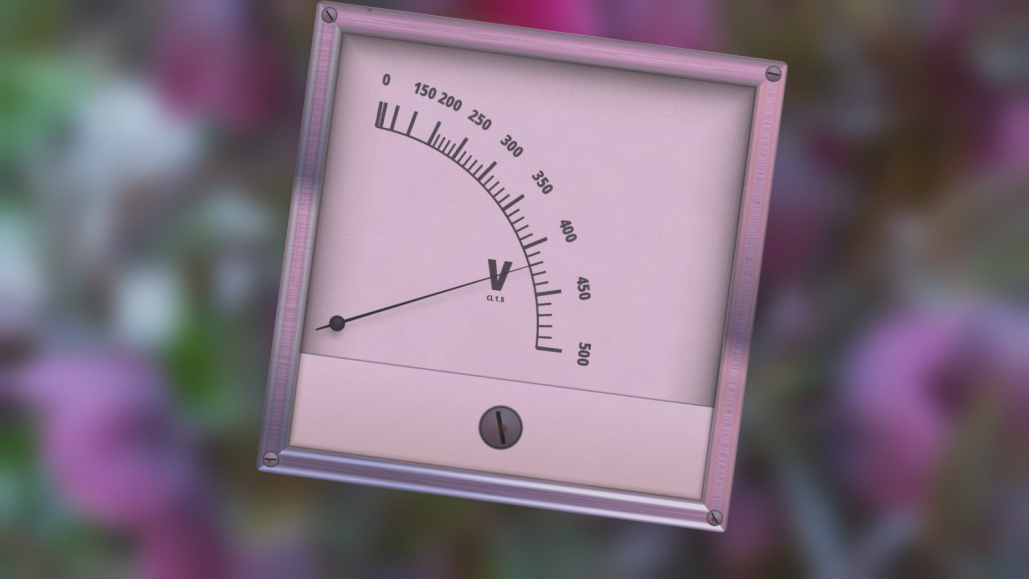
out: 420 V
